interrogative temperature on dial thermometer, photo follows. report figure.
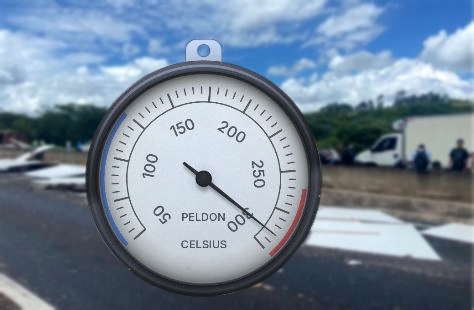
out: 290 °C
